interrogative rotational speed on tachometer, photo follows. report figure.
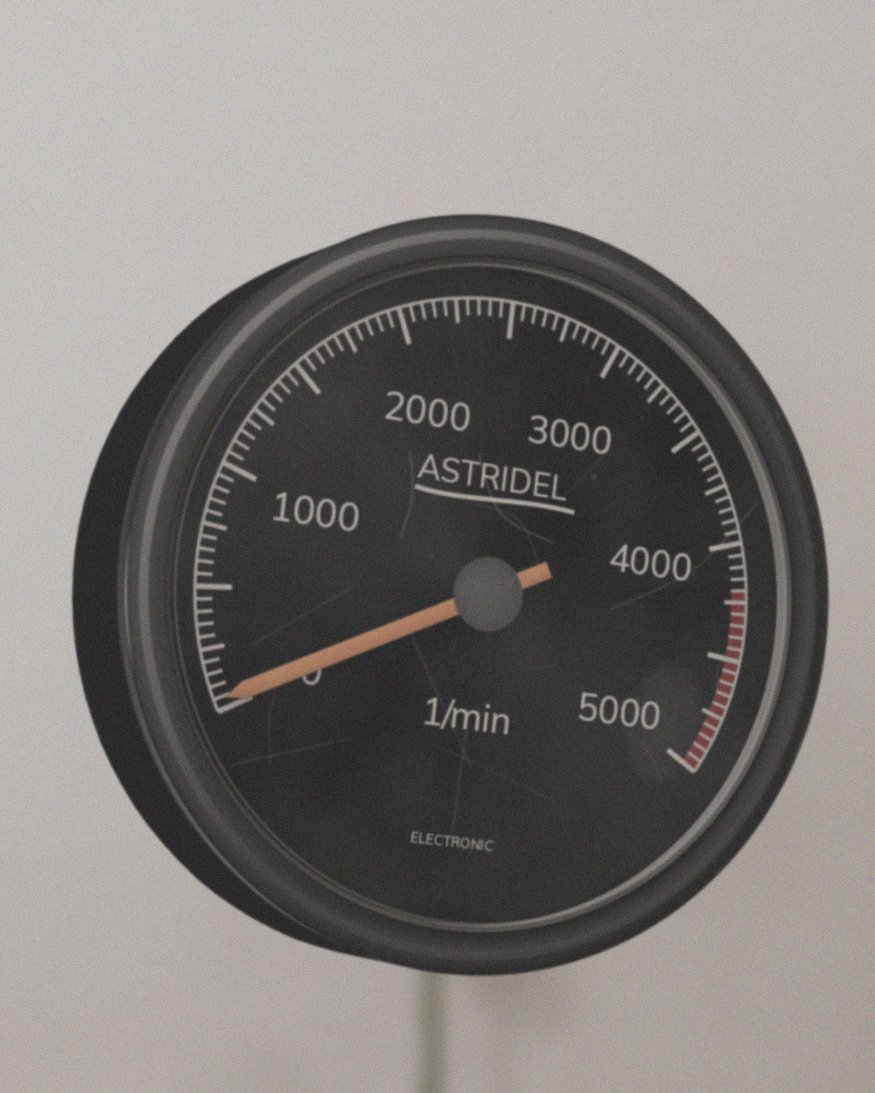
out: 50 rpm
